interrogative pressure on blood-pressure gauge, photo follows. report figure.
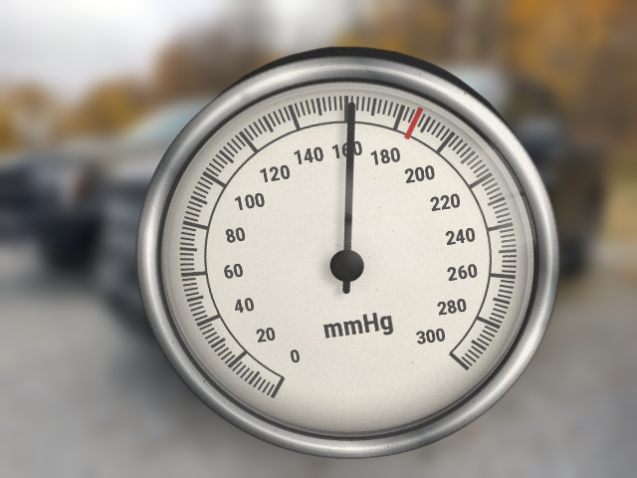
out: 162 mmHg
